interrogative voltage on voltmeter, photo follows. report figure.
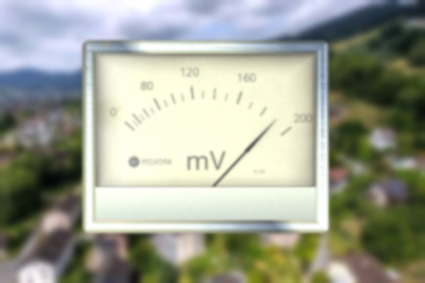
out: 190 mV
